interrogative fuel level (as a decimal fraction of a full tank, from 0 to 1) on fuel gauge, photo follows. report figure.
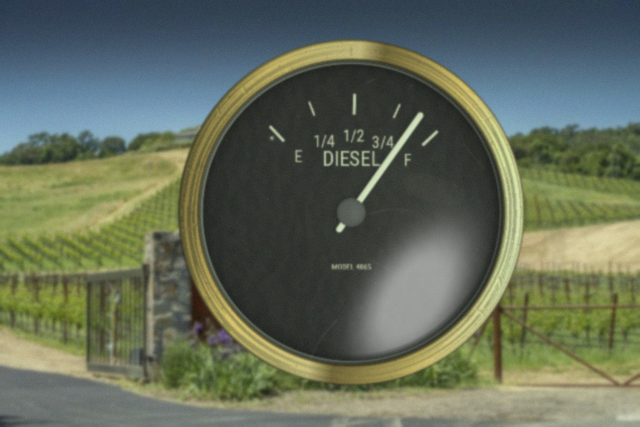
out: 0.875
